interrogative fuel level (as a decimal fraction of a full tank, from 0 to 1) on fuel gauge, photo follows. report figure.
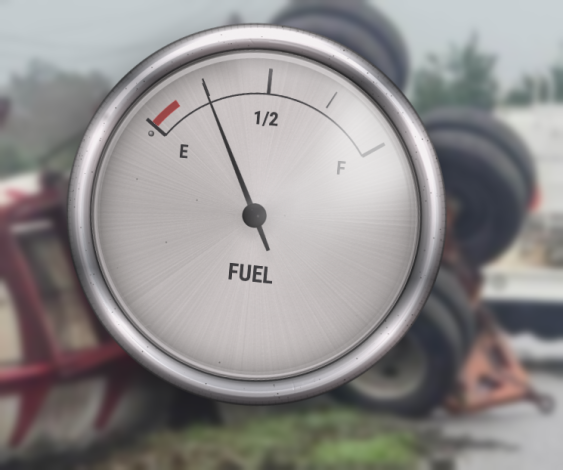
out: 0.25
